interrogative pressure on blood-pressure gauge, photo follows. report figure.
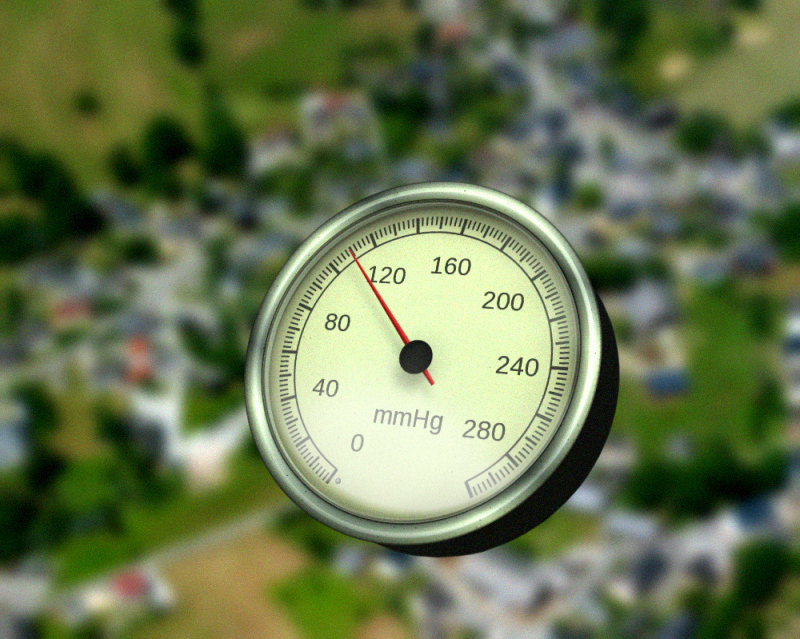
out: 110 mmHg
